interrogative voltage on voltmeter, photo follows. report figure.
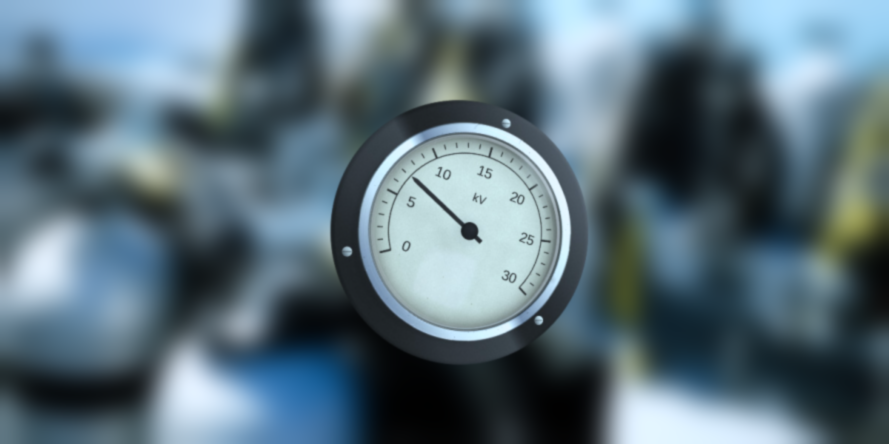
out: 7 kV
